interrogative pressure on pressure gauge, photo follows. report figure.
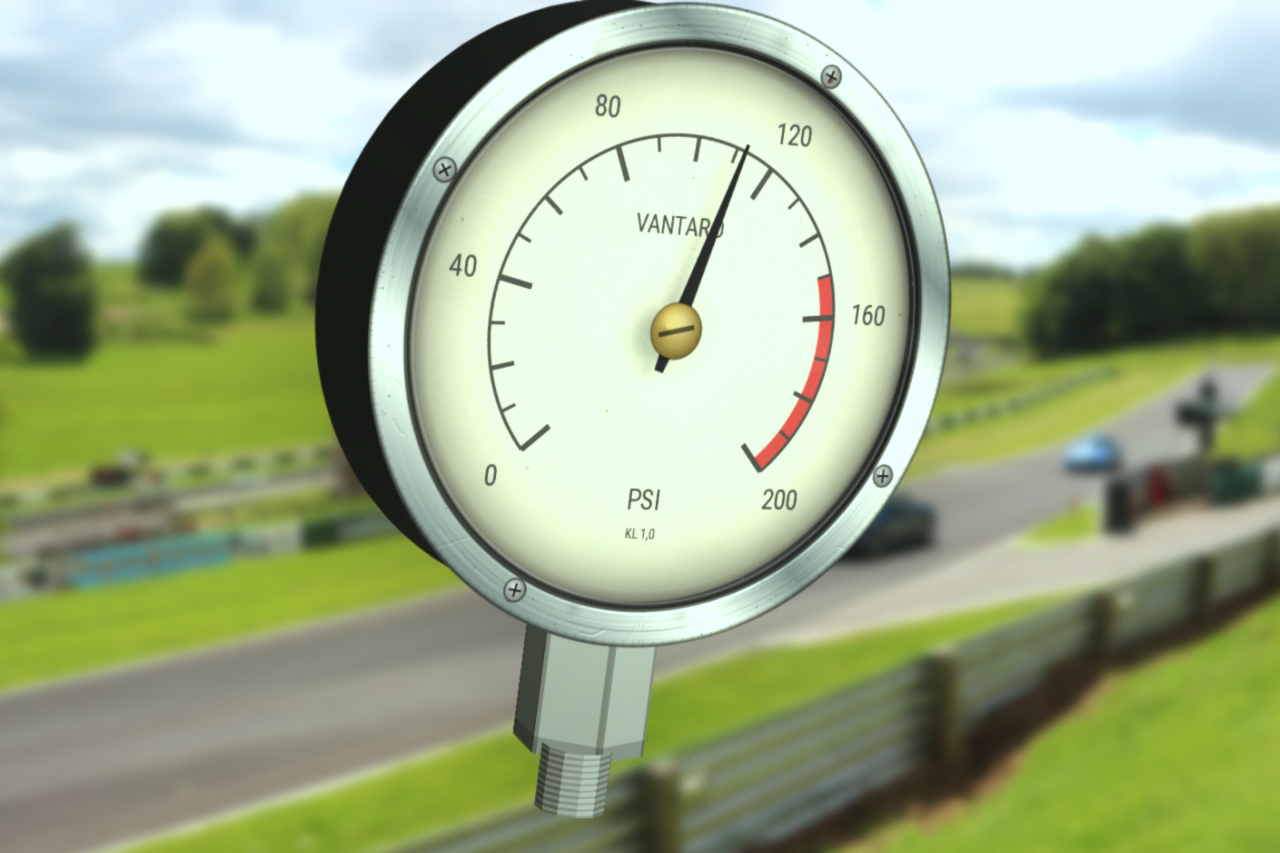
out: 110 psi
